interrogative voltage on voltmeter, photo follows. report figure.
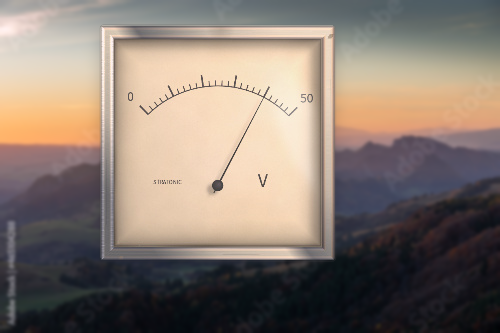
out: 40 V
